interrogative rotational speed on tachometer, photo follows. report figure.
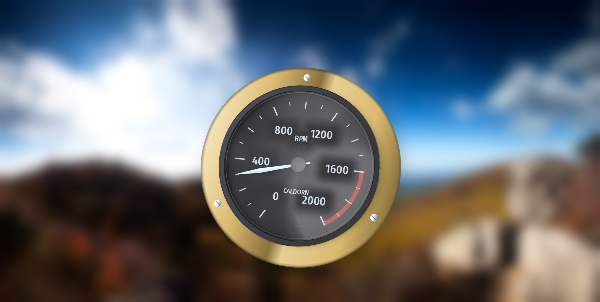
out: 300 rpm
